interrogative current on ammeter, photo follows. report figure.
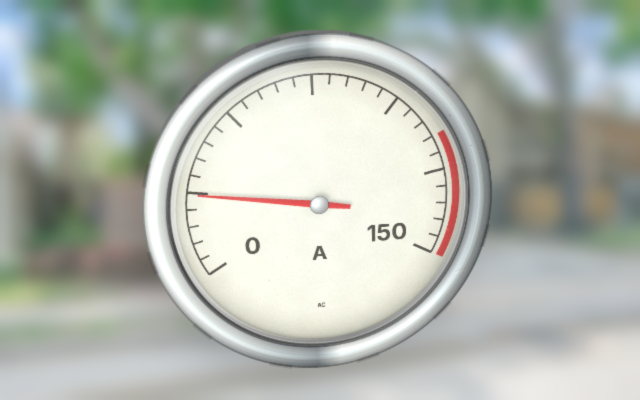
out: 25 A
